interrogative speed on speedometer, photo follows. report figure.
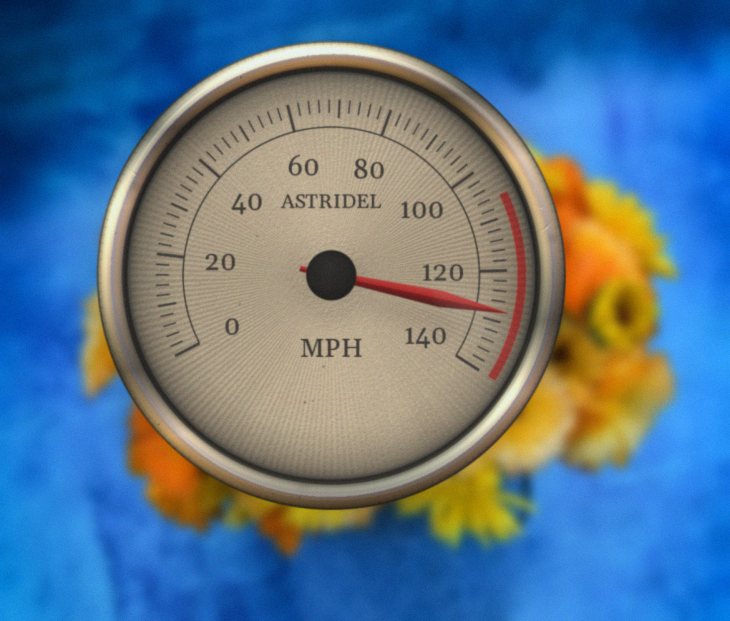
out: 128 mph
